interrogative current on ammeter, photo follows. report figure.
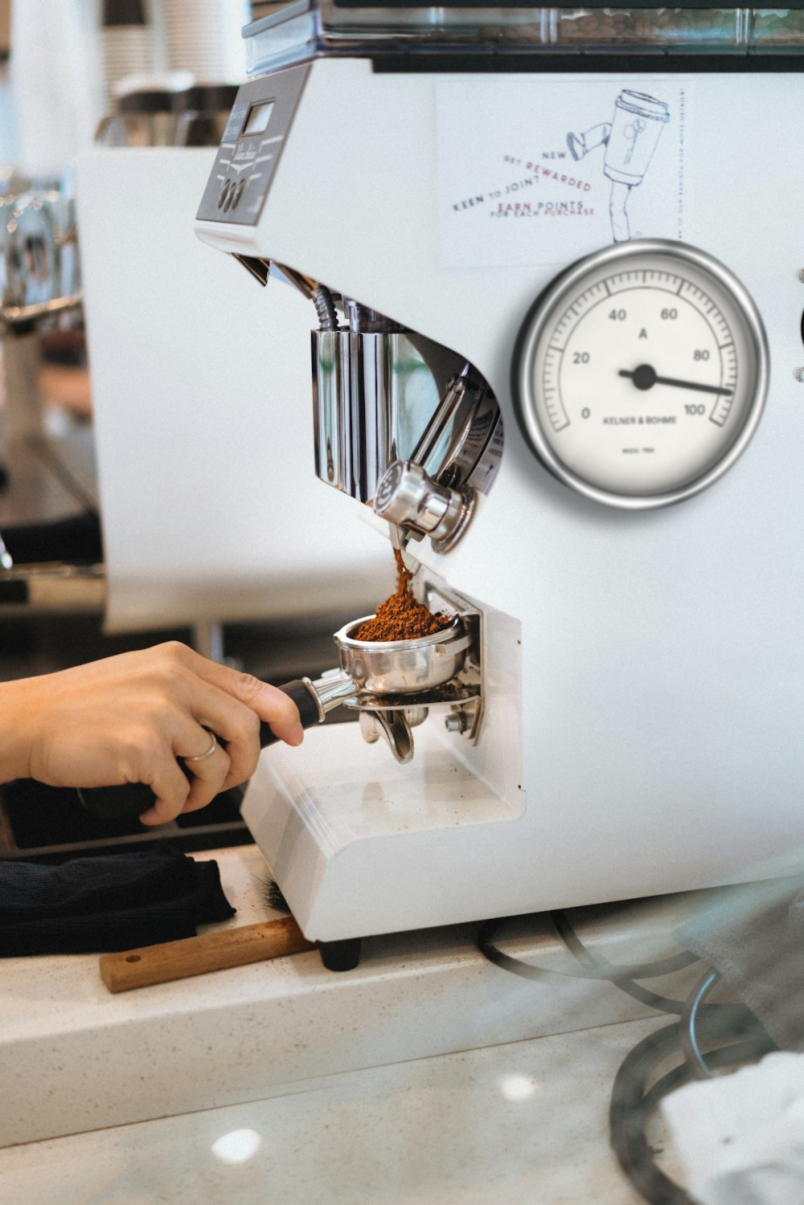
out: 92 A
